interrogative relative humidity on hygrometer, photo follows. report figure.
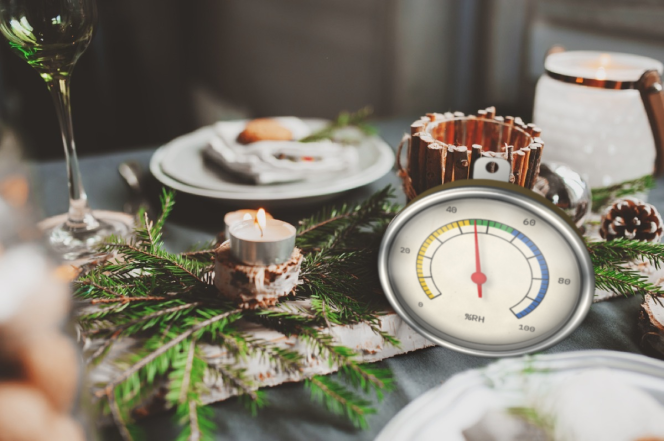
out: 46 %
